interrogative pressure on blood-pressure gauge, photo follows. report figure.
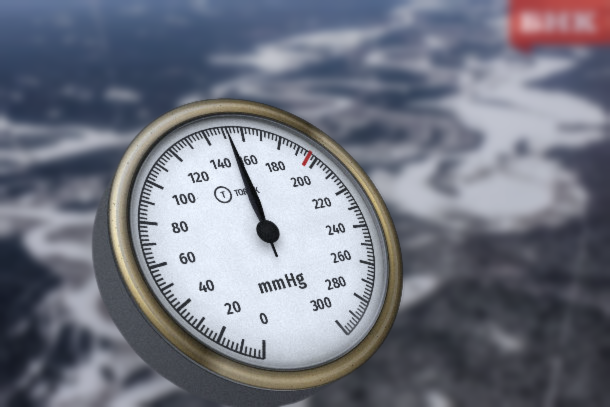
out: 150 mmHg
